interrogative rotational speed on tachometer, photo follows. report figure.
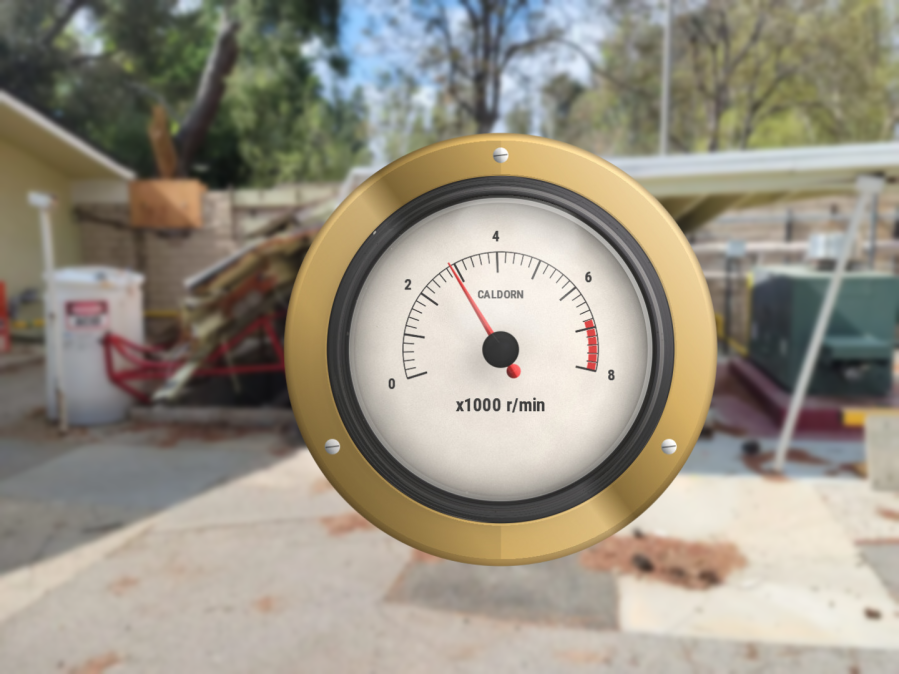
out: 2900 rpm
